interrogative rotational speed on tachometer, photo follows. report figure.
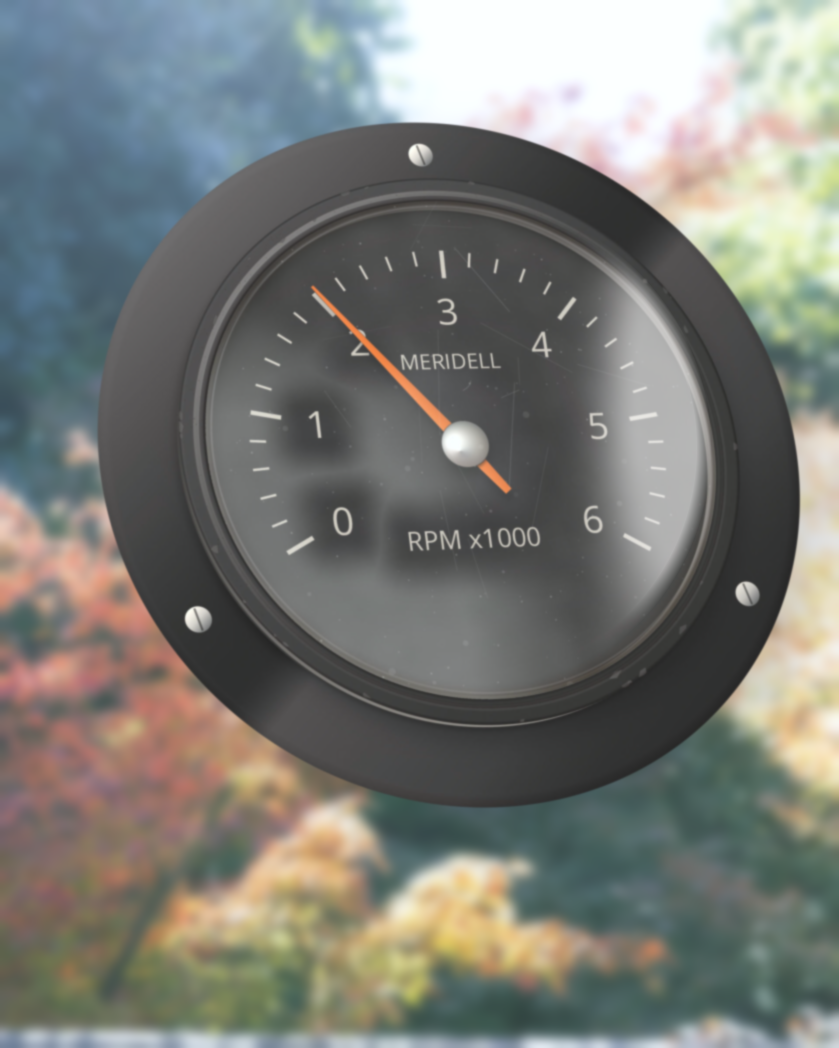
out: 2000 rpm
